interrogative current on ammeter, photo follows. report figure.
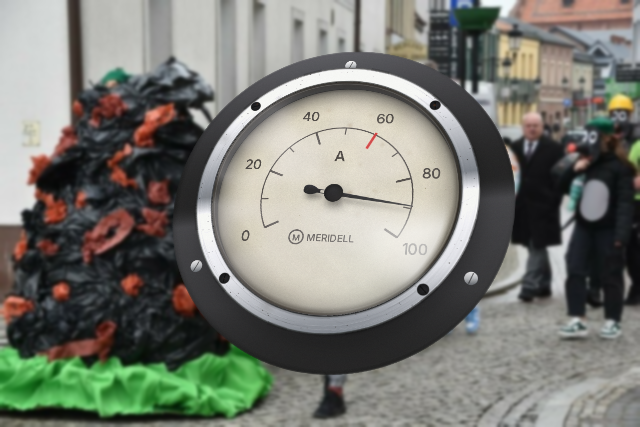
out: 90 A
